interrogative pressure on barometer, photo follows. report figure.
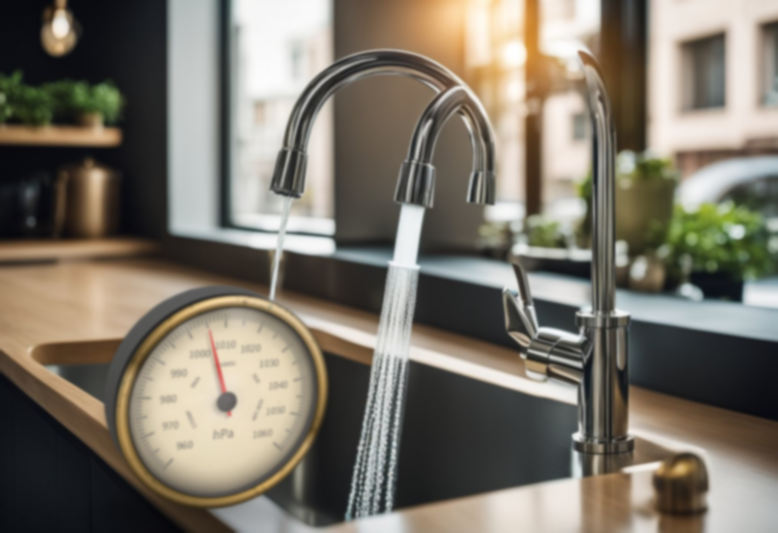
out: 1005 hPa
